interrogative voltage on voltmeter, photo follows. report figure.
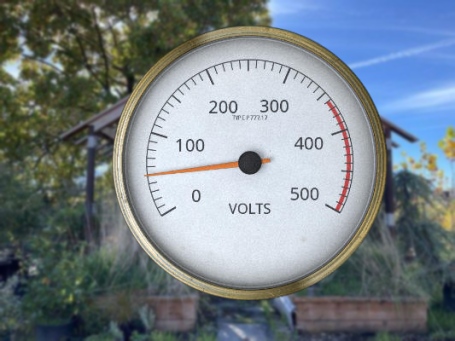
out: 50 V
